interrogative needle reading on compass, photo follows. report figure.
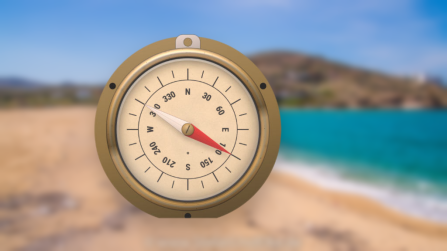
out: 120 °
